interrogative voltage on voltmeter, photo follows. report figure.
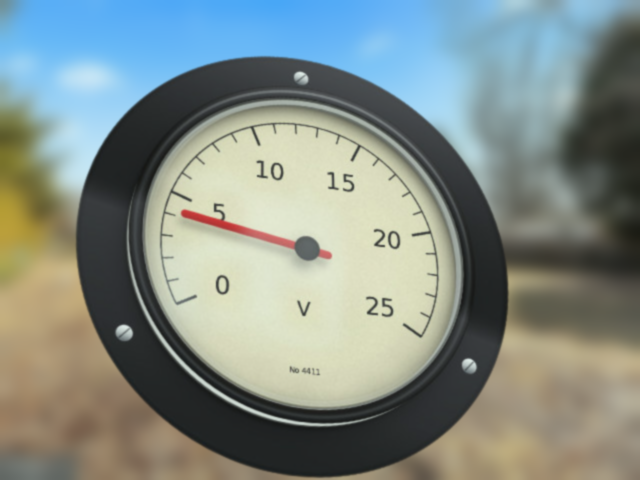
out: 4 V
